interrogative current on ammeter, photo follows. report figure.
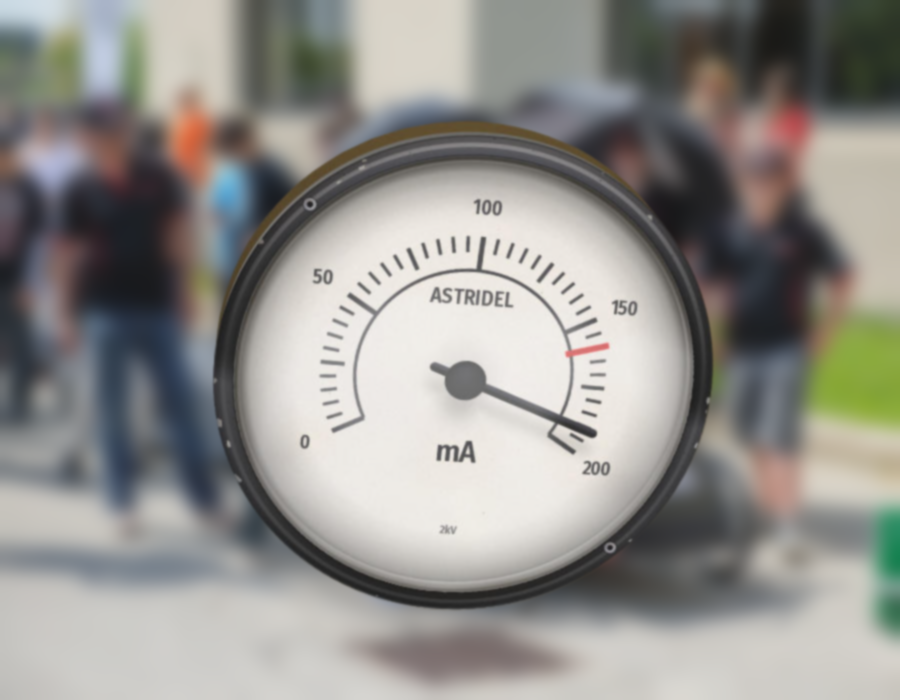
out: 190 mA
